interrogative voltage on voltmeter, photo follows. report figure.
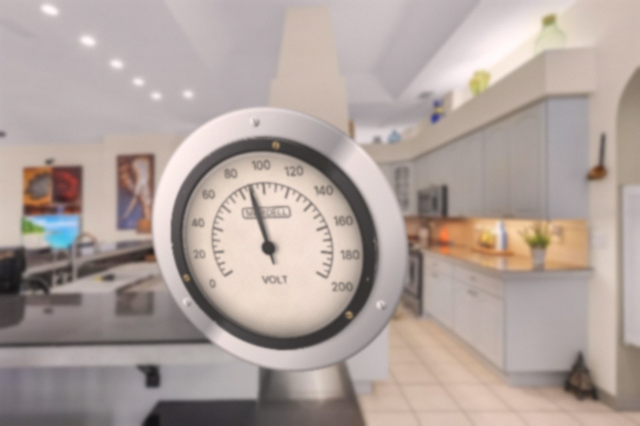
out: 90 V
